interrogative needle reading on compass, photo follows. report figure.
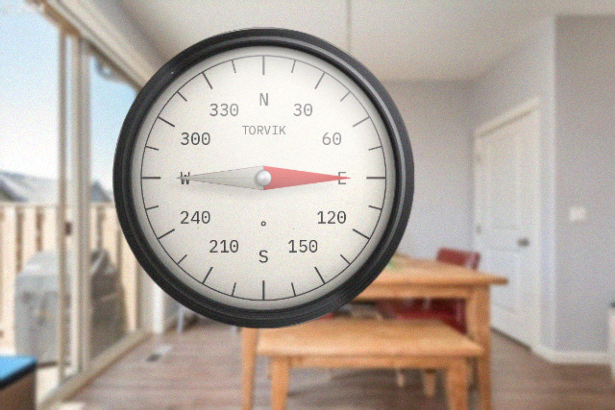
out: 90 °
